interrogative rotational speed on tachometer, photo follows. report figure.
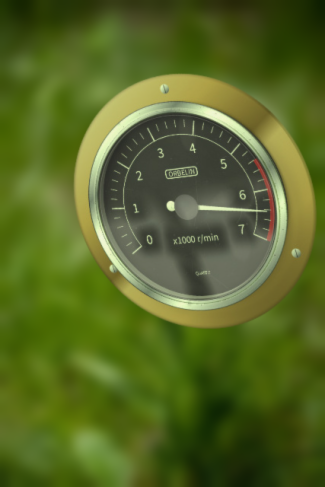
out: 6400 rpm
